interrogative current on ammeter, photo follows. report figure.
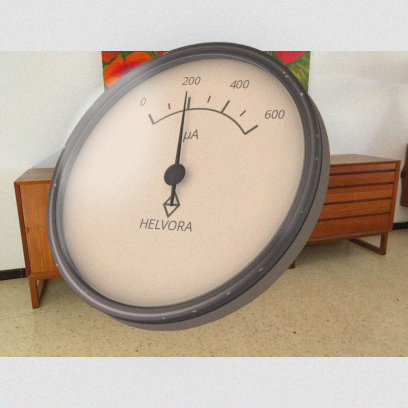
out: 200 µA
